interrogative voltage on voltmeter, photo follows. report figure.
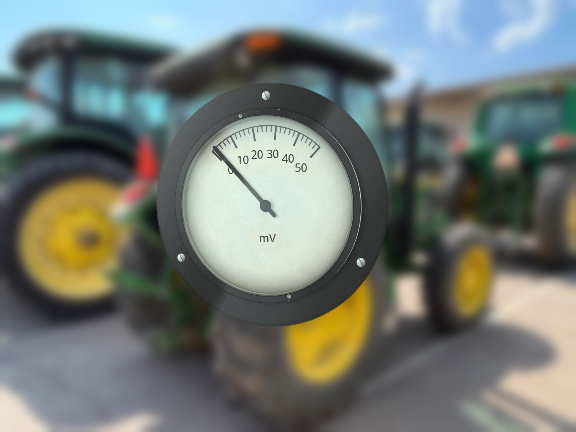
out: 2 mV
